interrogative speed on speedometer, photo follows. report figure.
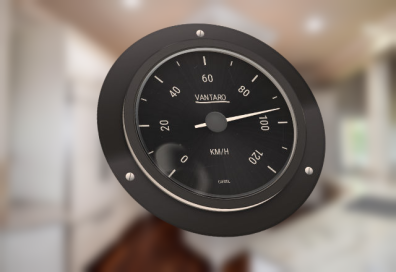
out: 95 km/h
